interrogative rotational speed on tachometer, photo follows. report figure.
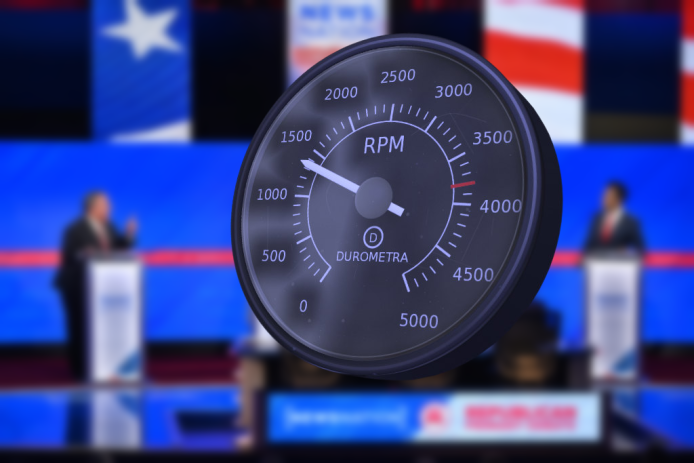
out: 1350 rpm
